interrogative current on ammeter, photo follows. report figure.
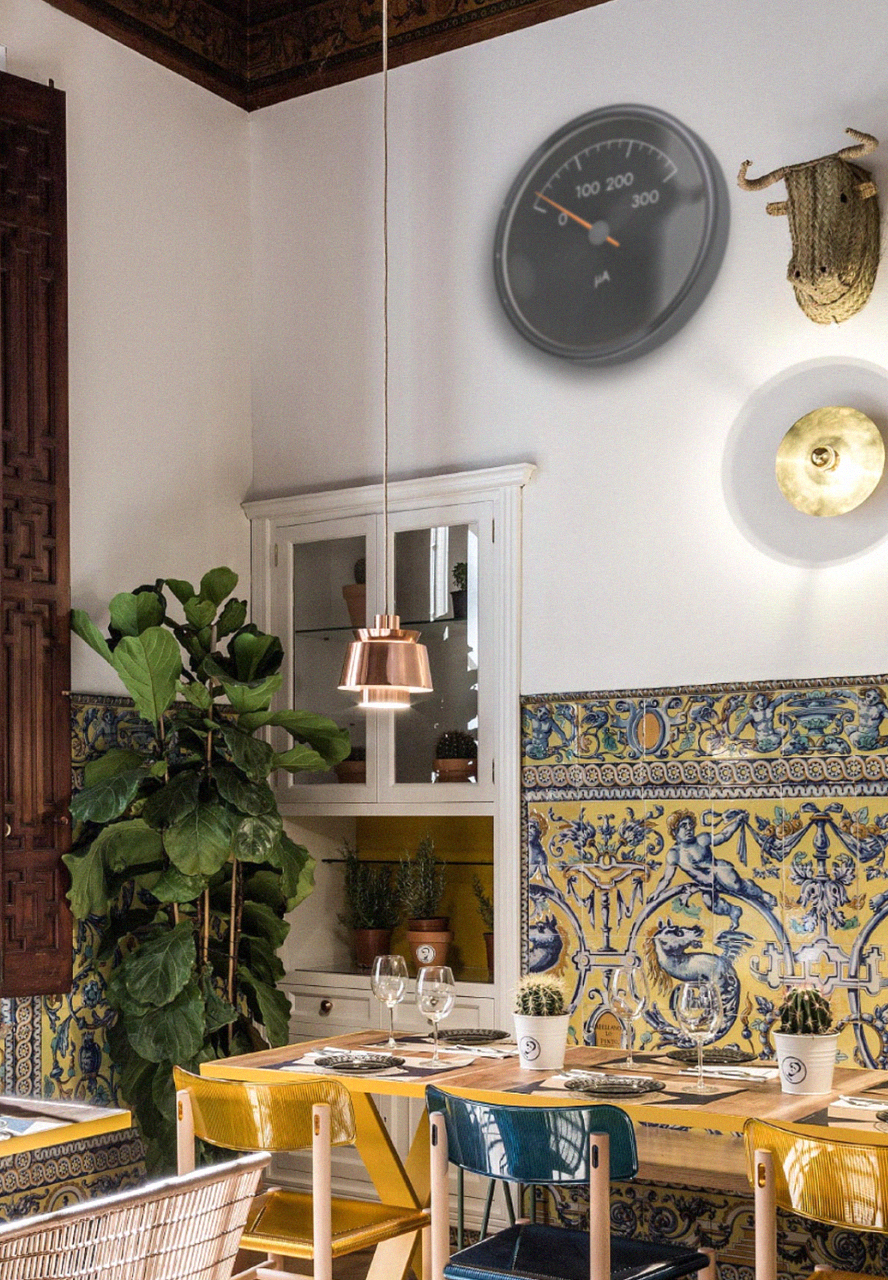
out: 20 µA
